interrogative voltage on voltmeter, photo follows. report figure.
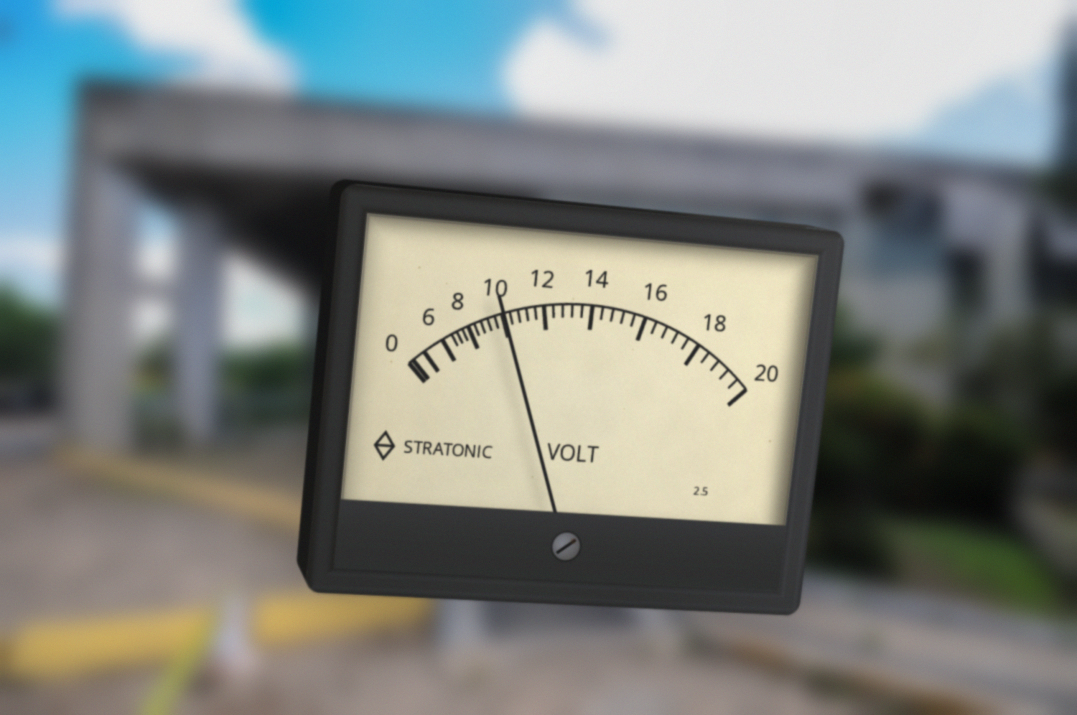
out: 10 V
